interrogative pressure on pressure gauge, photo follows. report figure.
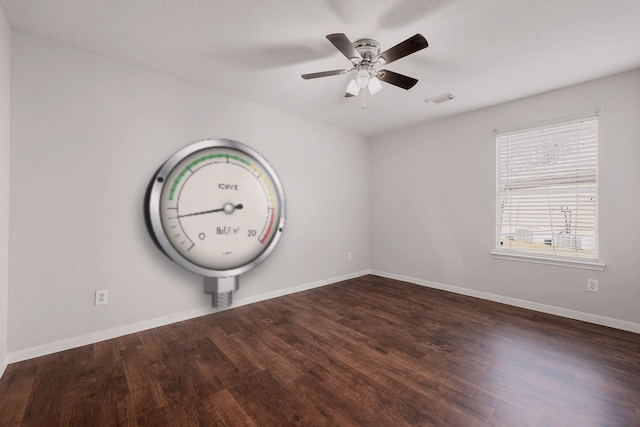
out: 4 psi
